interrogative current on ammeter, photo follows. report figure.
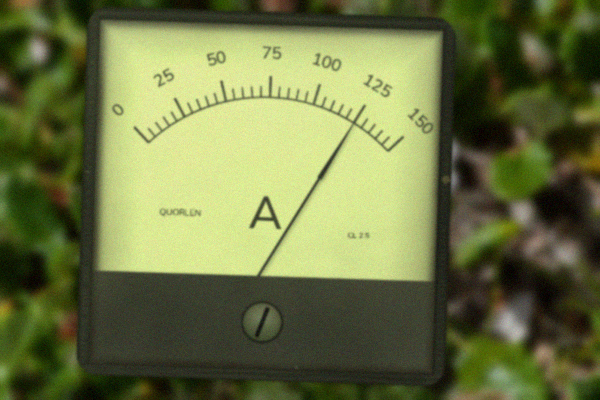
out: 125 A
